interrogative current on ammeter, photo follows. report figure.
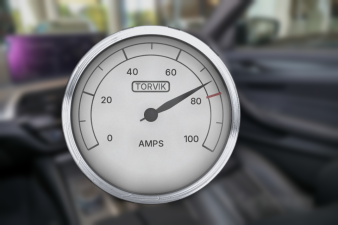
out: 75 A
